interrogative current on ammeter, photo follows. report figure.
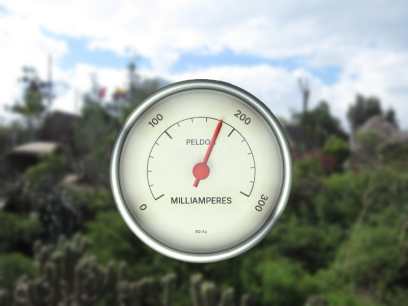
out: 180 mA
